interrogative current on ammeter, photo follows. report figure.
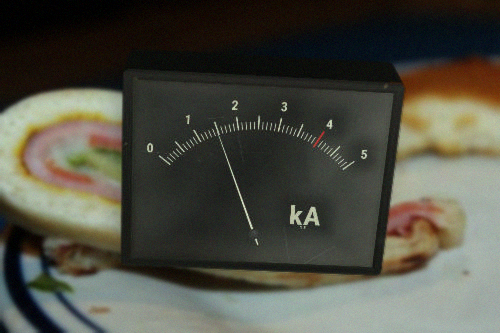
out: 1.5 kA
